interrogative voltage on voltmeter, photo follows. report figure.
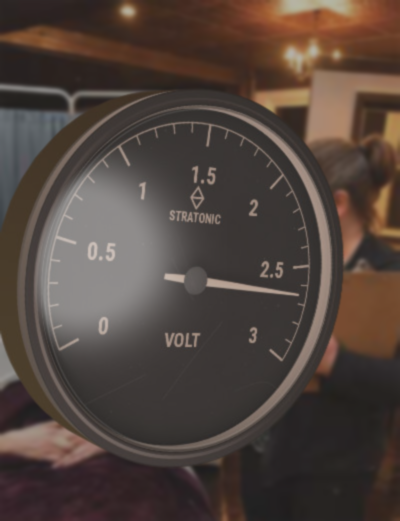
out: 2.65 V
